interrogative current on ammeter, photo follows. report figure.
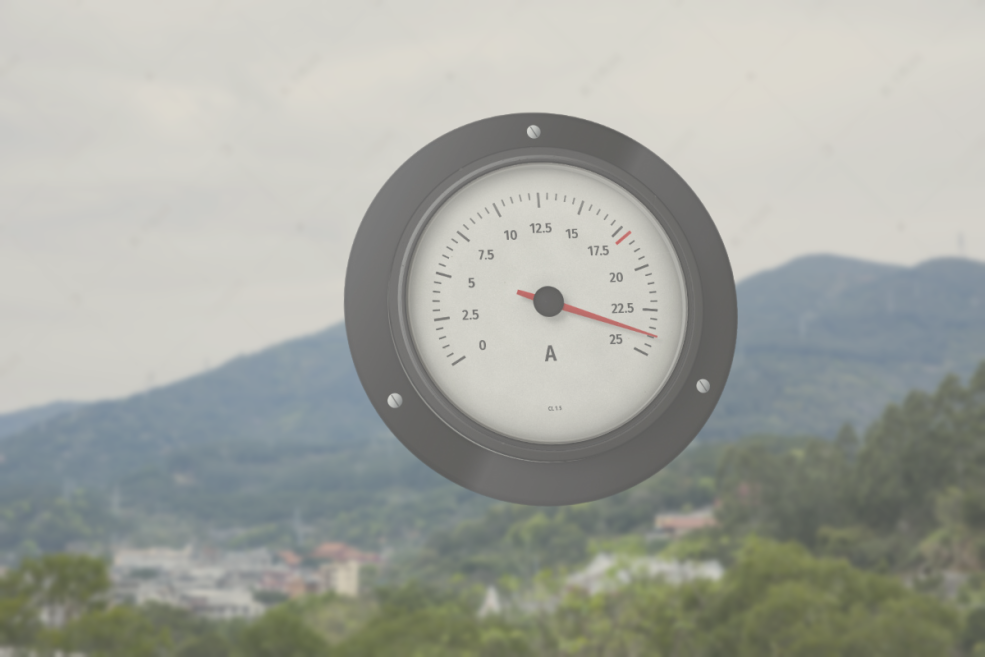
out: 24 A
